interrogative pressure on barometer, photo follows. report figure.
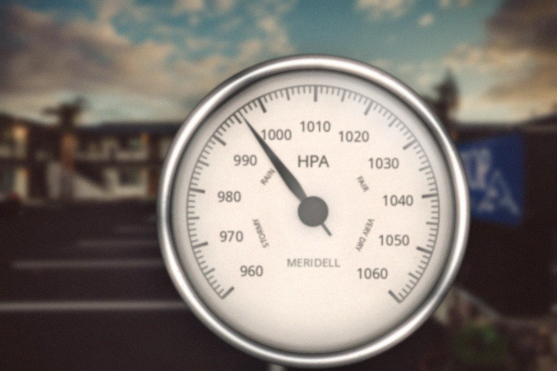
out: 996 hPa
